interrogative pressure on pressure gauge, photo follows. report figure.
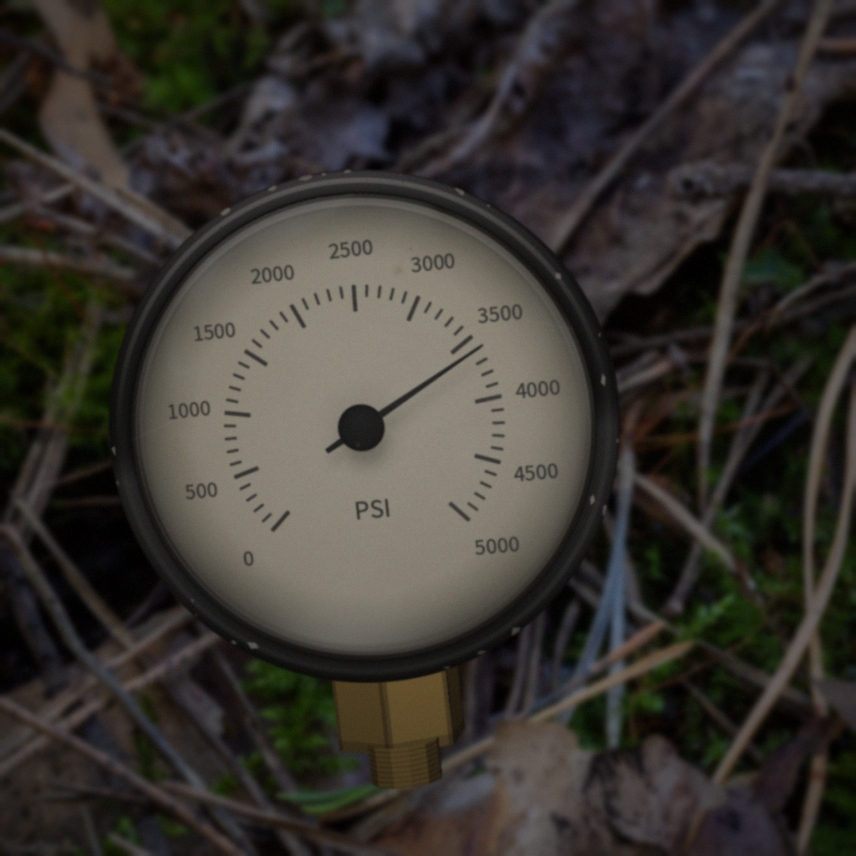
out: 3600 psi
